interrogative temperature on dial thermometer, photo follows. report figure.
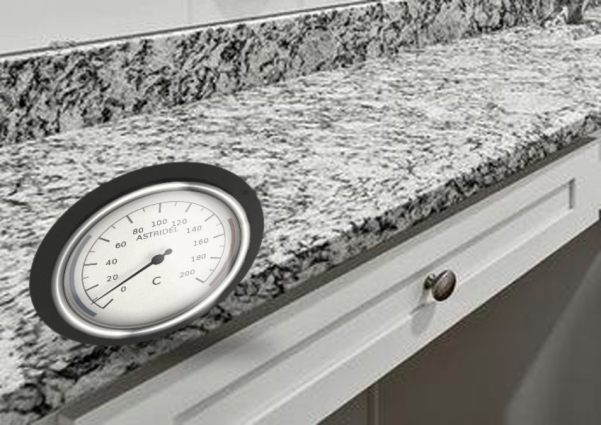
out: 10 °C
